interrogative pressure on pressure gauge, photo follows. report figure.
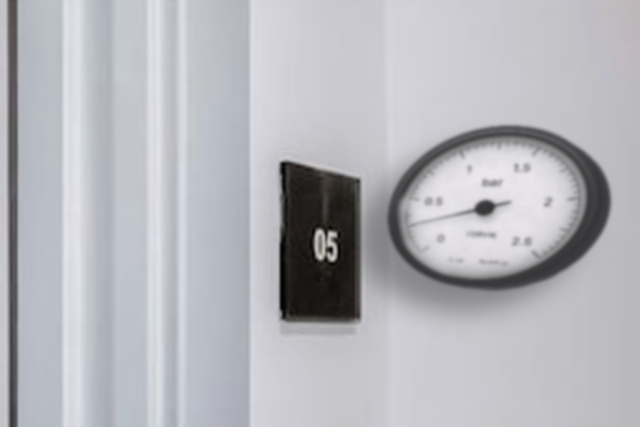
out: 0.25 bar
